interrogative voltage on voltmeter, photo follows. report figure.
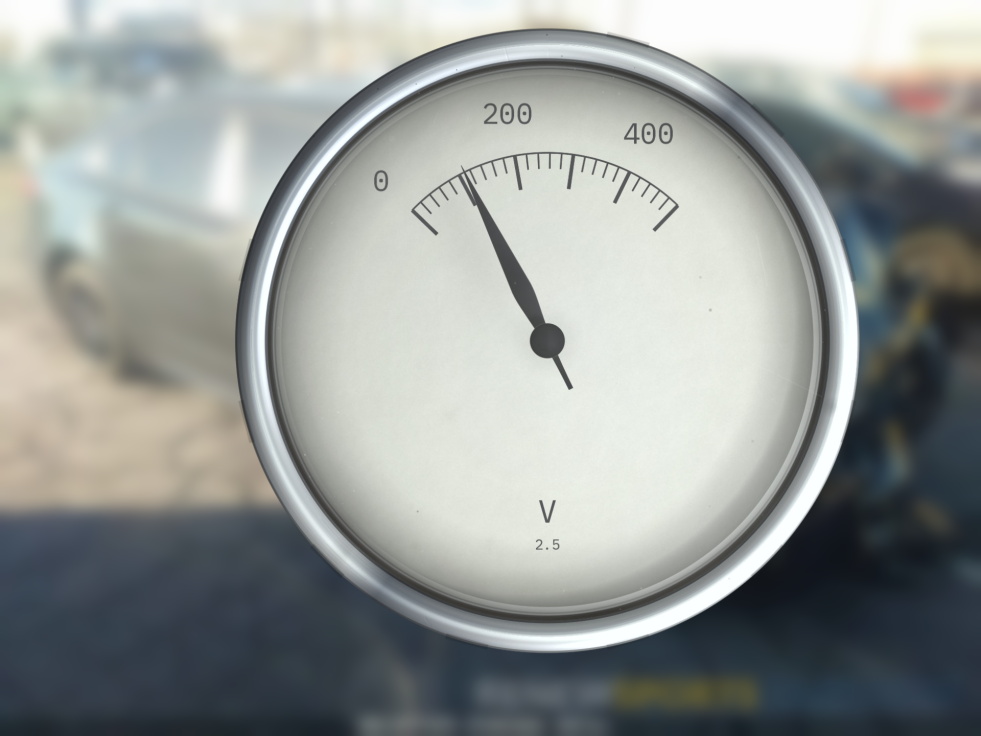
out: 110 V
